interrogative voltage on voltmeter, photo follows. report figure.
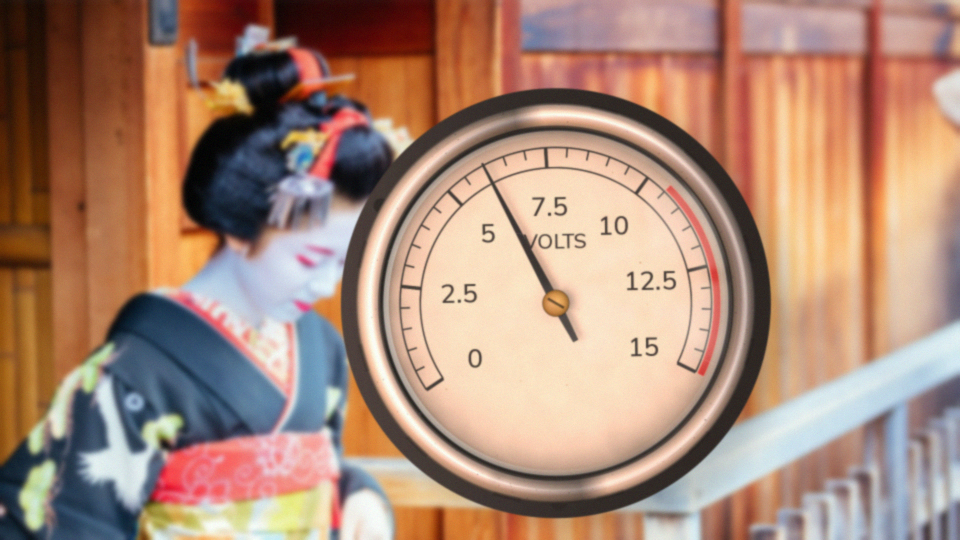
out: 6 V
